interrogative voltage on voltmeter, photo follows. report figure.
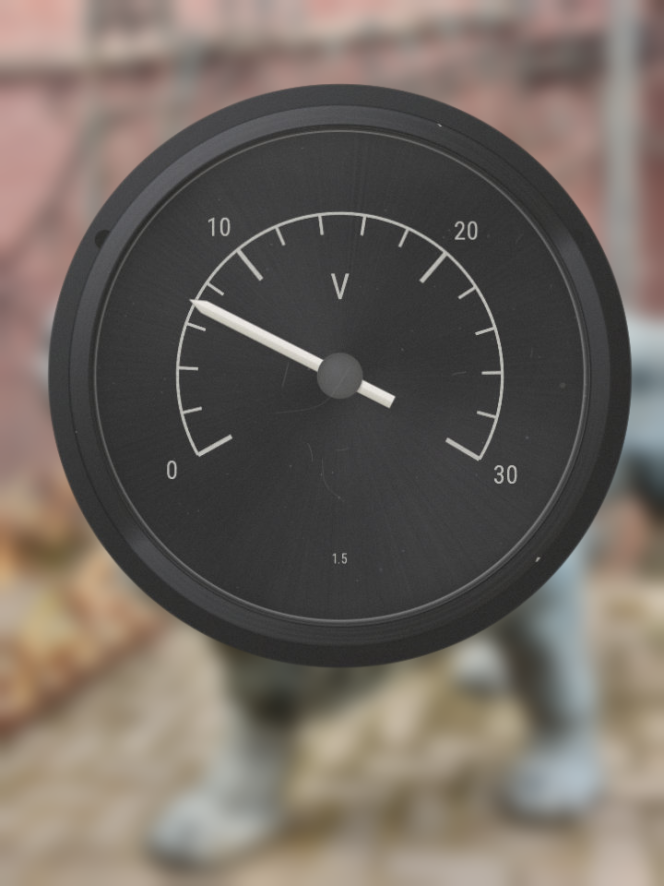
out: 7 V
